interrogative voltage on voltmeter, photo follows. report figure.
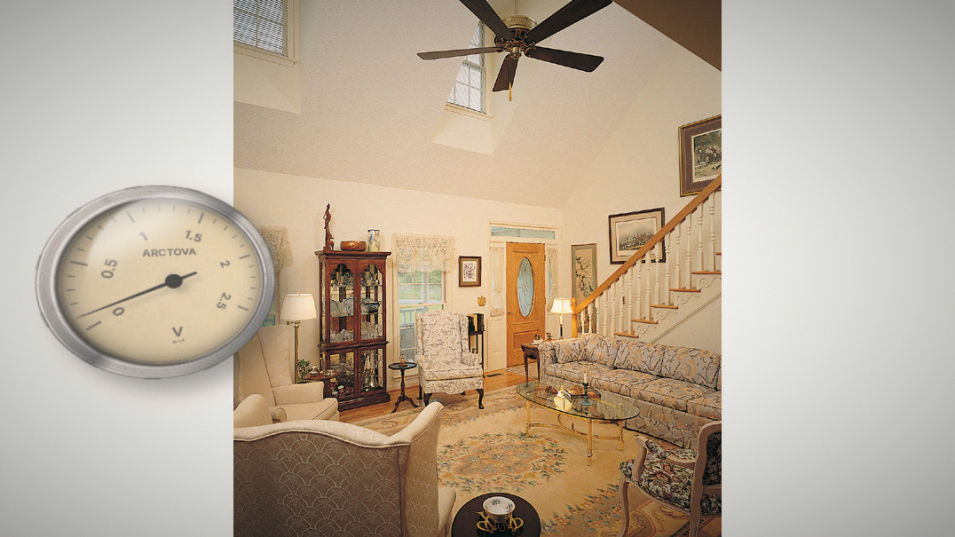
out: 0.1 V
